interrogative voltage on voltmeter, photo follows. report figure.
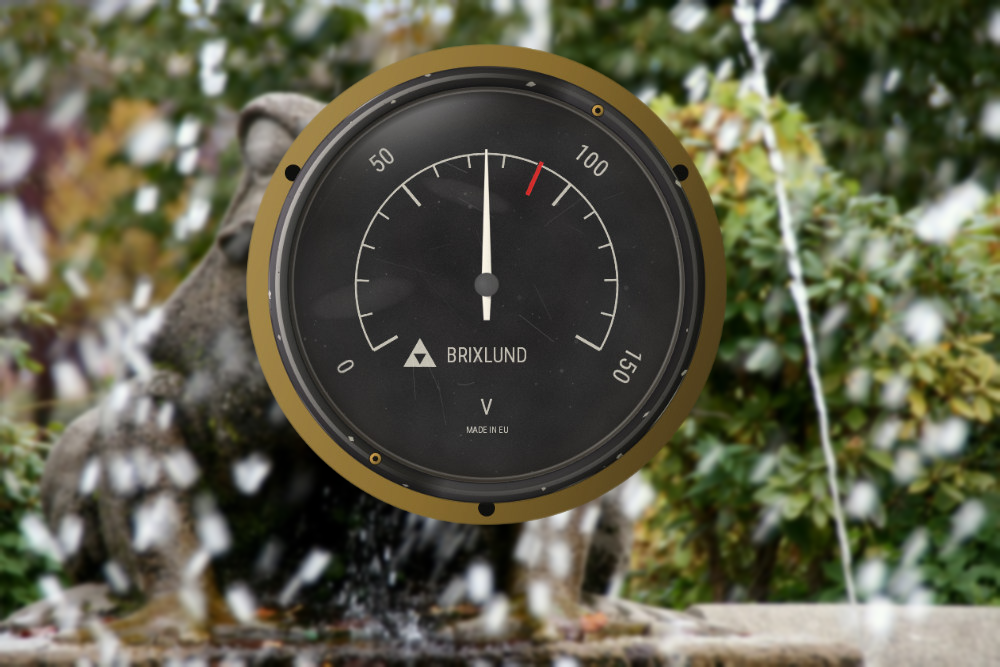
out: 75 V
